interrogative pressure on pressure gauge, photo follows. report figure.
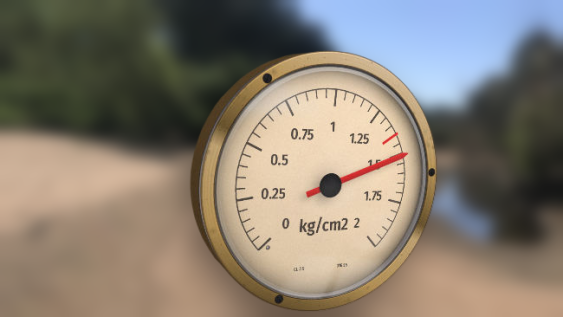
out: 1.5 kg/cm²
